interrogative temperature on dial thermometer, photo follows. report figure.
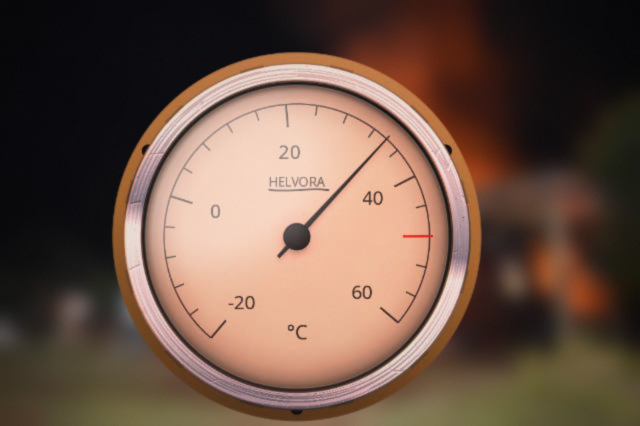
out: 34 °C
